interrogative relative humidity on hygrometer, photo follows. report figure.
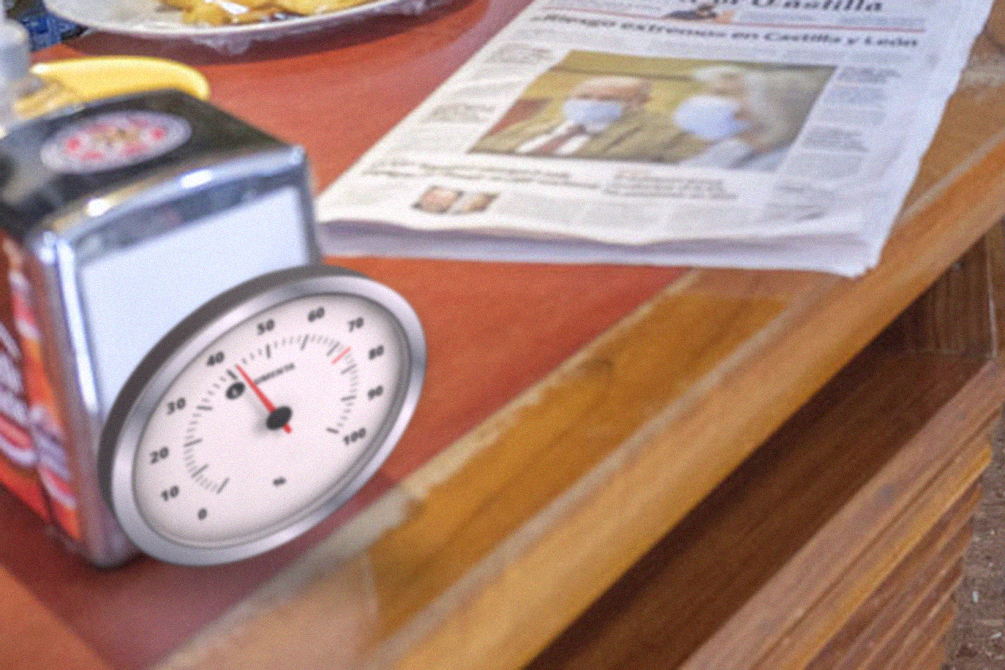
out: 42 %
